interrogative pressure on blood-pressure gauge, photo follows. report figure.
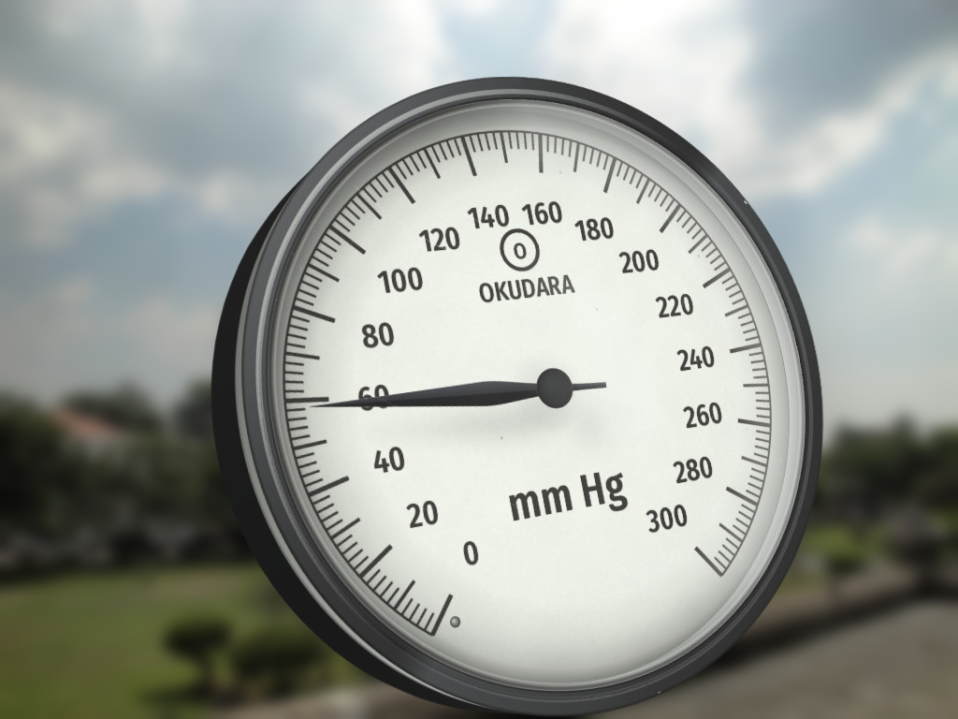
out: 58 mmHg
